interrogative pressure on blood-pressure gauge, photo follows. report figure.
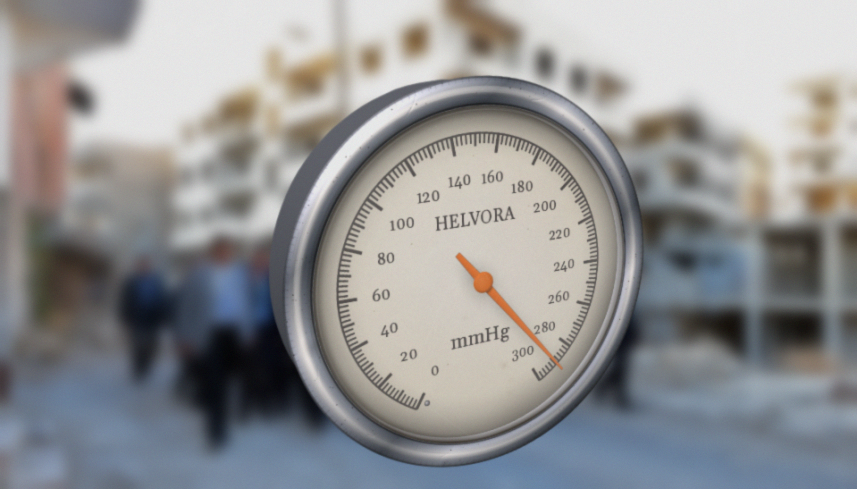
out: 290 mmHg
